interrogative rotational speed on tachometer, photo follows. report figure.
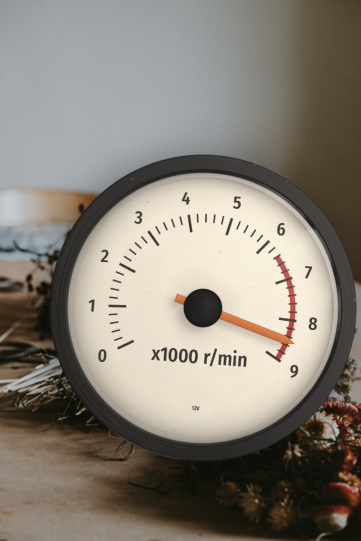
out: 8500 rpm
